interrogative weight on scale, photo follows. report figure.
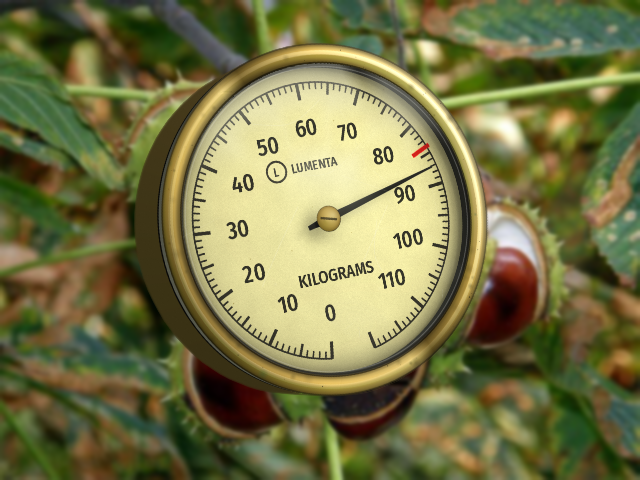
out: 87 kg
